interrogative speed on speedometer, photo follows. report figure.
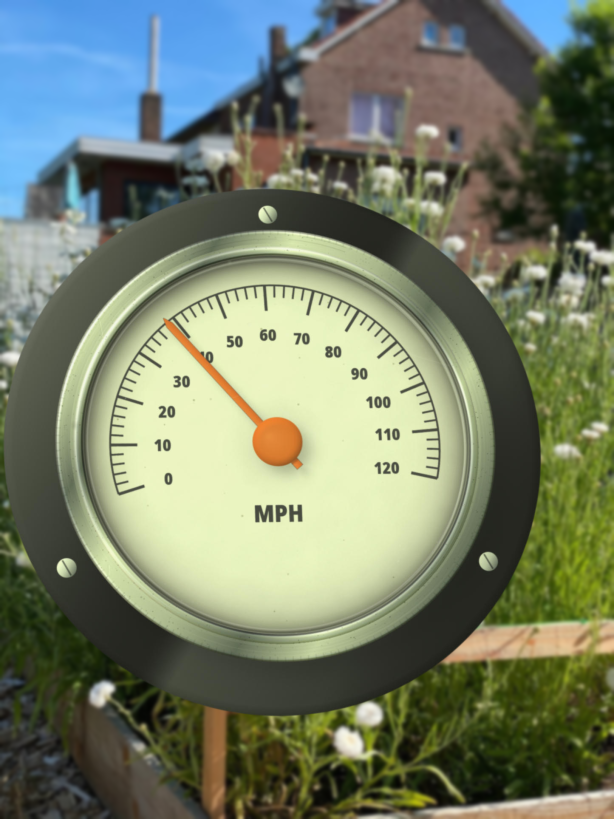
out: 38 mph
